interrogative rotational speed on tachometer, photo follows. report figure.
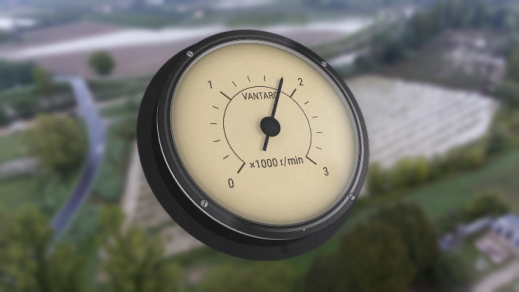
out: 1800 rpm
